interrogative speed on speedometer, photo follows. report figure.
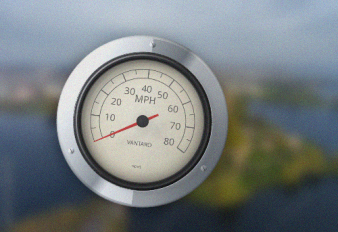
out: 0 mph
